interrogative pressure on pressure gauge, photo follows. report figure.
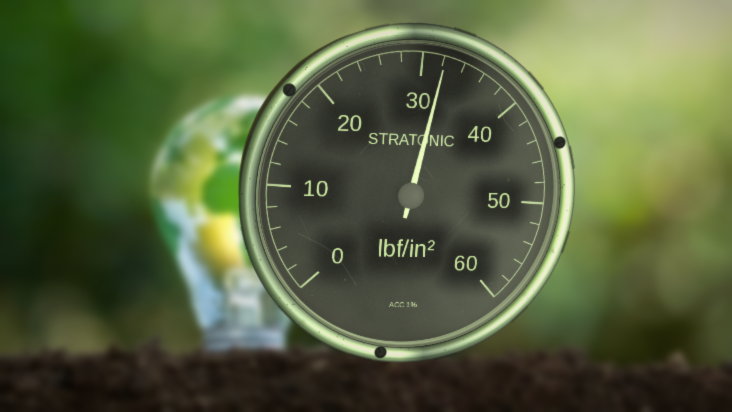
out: 32 psi
